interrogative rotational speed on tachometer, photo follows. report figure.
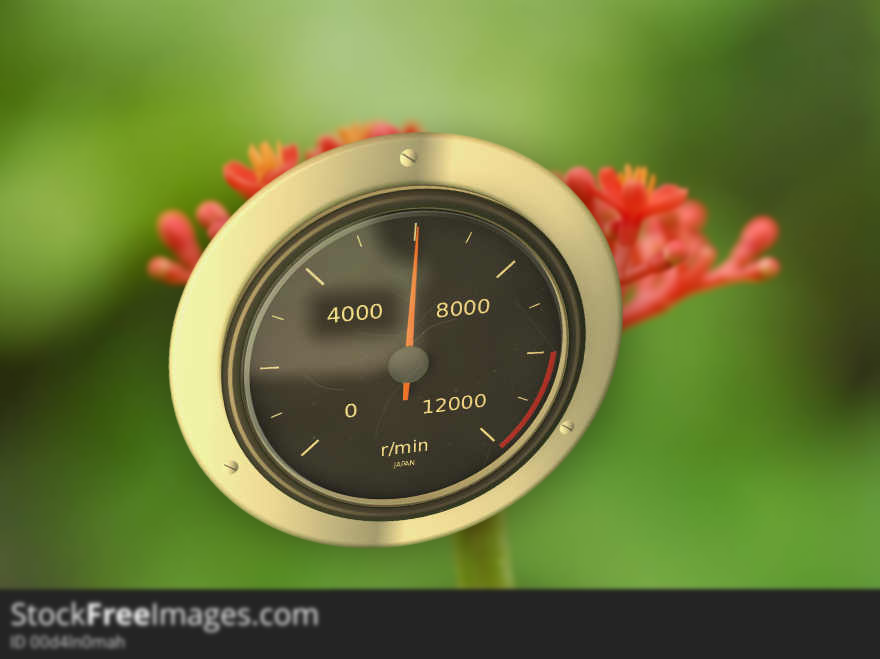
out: 6000 rpm
